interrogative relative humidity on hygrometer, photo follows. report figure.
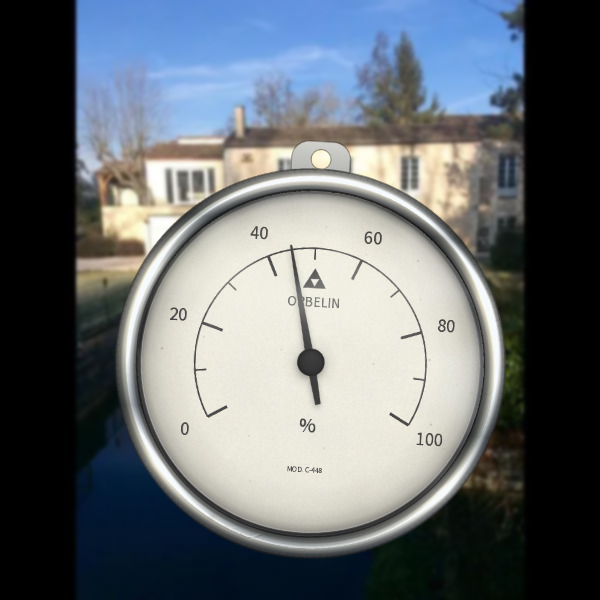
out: 45 %
